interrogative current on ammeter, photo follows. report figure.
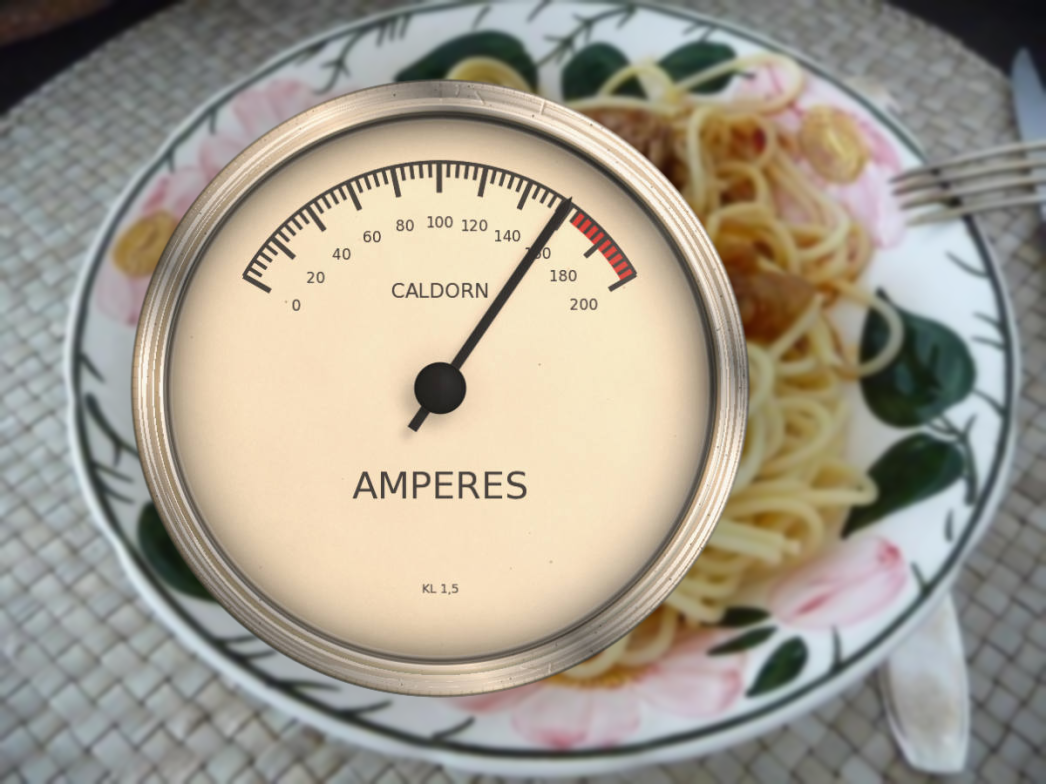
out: 158 A
